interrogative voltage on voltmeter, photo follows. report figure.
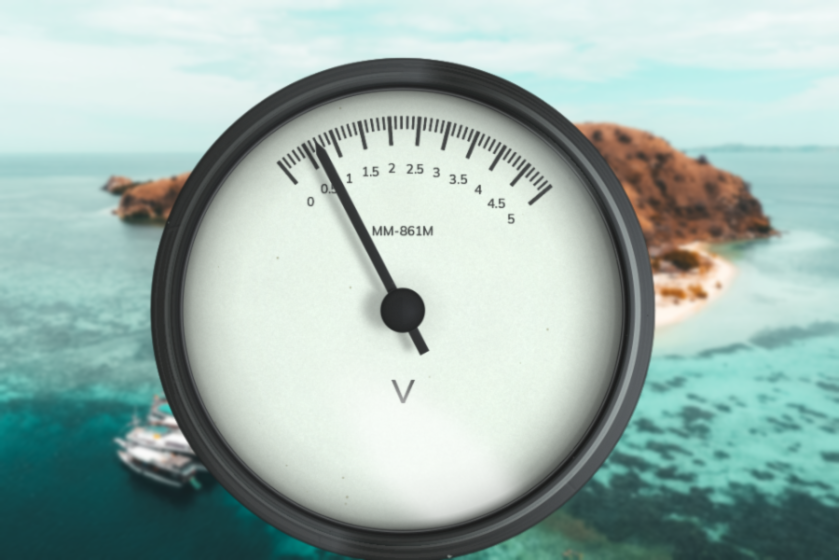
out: 0.7 V
